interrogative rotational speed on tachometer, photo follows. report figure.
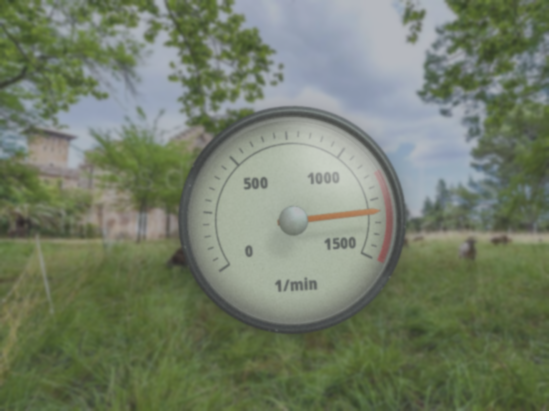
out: 1300 rpm
